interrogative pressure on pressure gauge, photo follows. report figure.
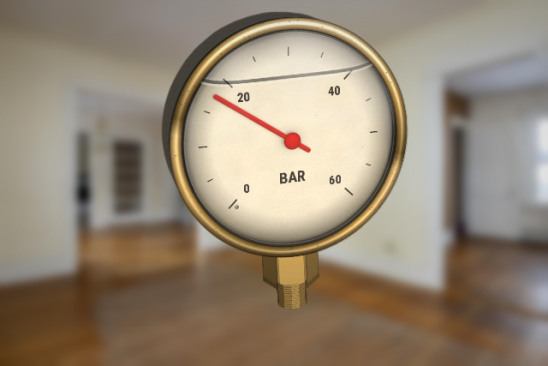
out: 17.5 bar
